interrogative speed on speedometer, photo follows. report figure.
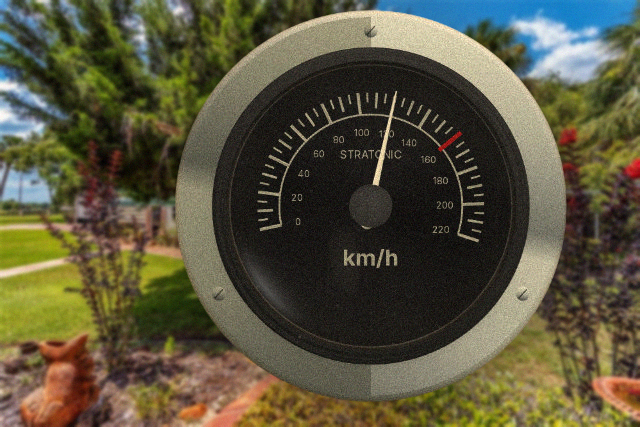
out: 120 km/h
